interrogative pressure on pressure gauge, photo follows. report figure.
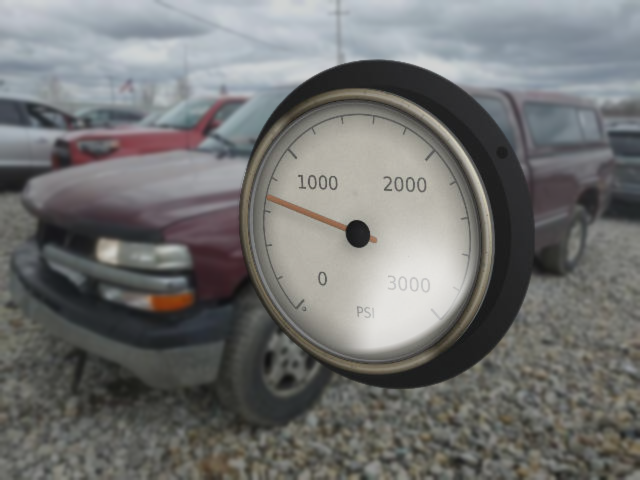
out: 700 psi
